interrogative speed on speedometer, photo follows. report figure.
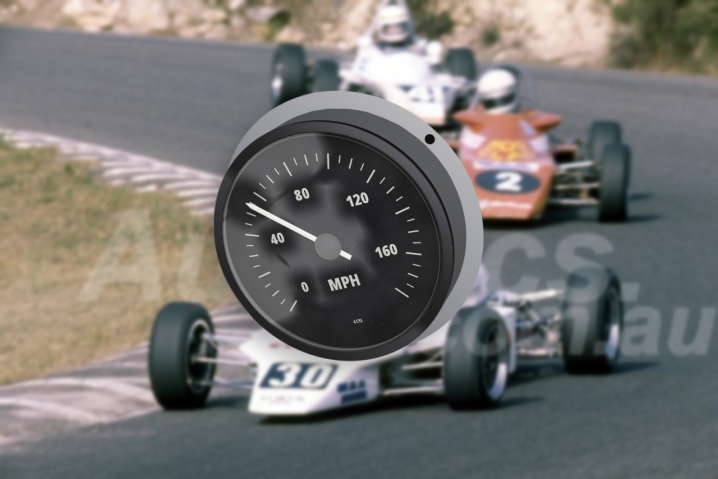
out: 55 mph
